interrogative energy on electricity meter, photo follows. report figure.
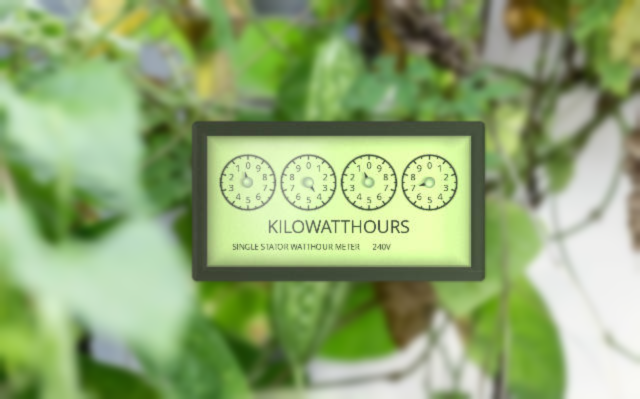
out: 407 kWh
